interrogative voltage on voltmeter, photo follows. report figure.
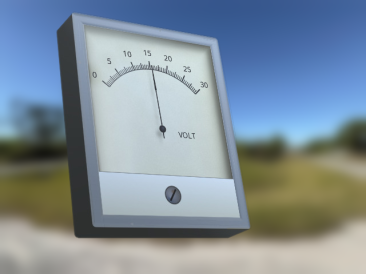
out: 15 V
